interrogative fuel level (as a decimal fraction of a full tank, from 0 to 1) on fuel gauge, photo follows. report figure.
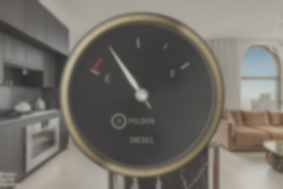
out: 0.25
